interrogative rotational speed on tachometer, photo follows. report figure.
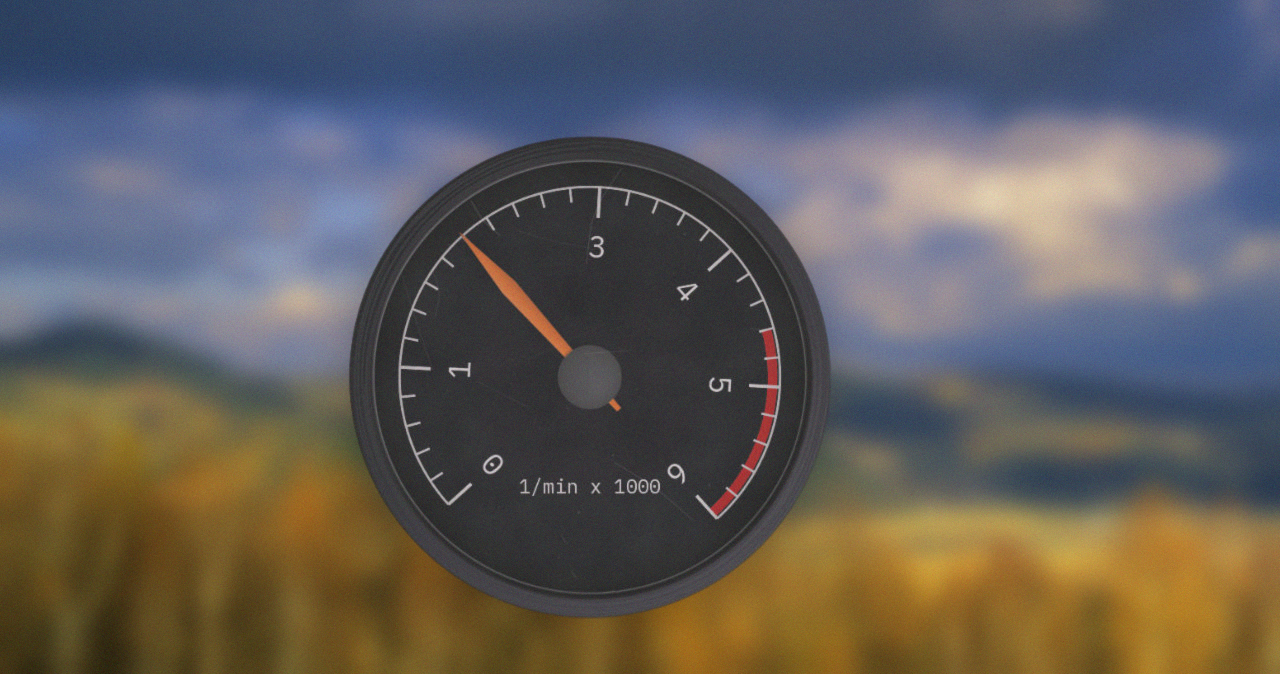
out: 2000 rpm
